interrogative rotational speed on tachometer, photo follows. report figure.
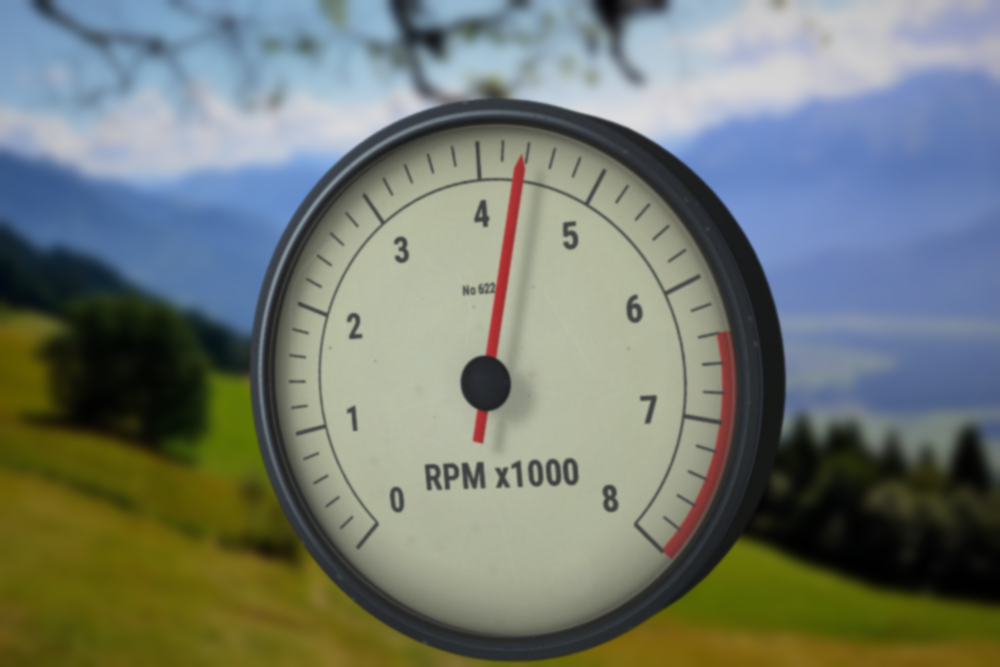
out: 4400 rpm
